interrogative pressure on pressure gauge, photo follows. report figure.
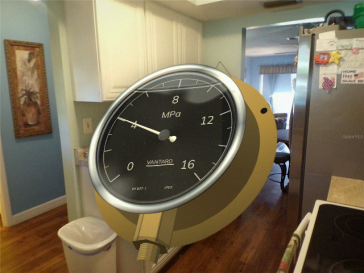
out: 4 MPa
